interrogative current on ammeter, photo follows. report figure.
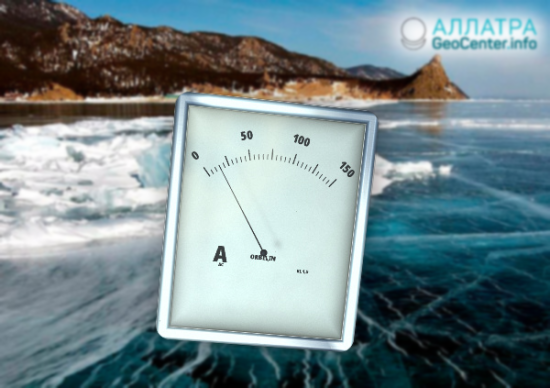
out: 15 A
